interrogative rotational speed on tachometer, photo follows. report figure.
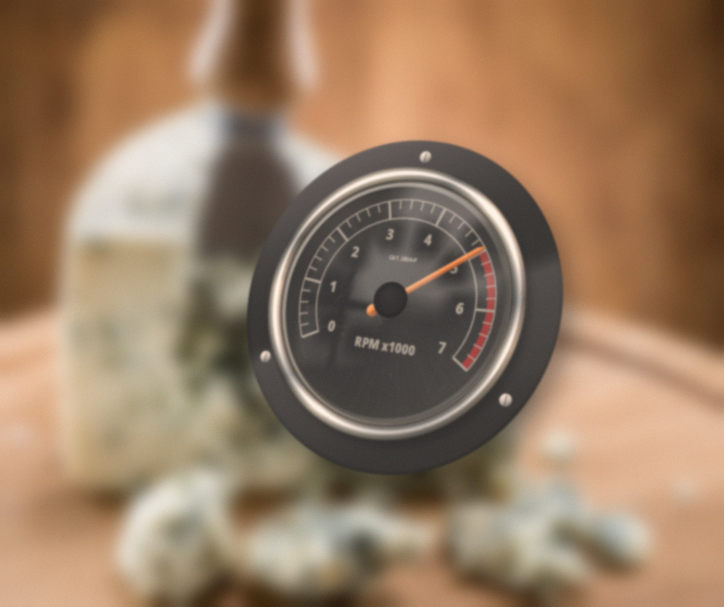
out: 5000 rpm
